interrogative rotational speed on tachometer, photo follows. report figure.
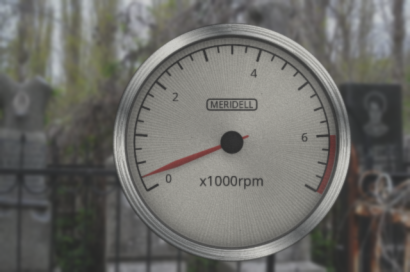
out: 250 rpm
